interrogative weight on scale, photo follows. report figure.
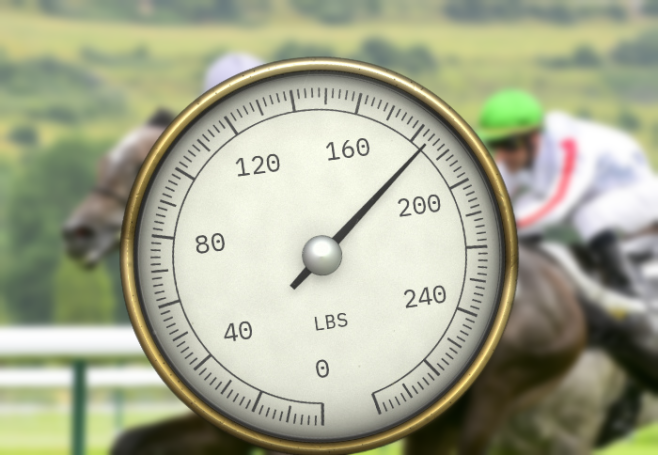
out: 184 lb
